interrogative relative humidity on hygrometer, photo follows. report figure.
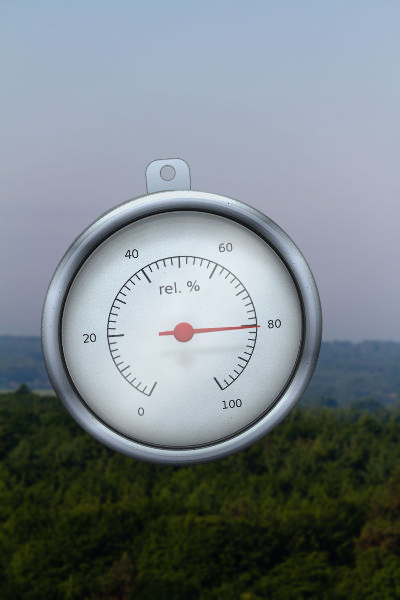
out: 80 %
